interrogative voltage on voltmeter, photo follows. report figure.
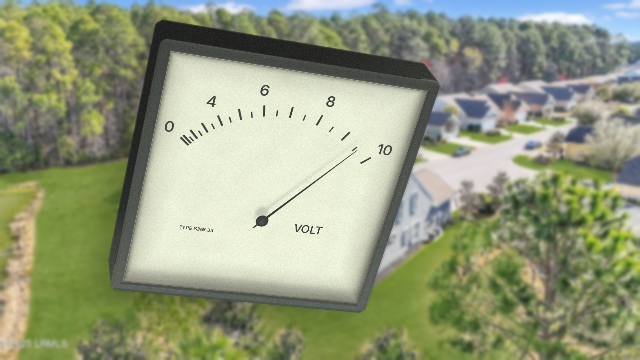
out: 9.5 V
